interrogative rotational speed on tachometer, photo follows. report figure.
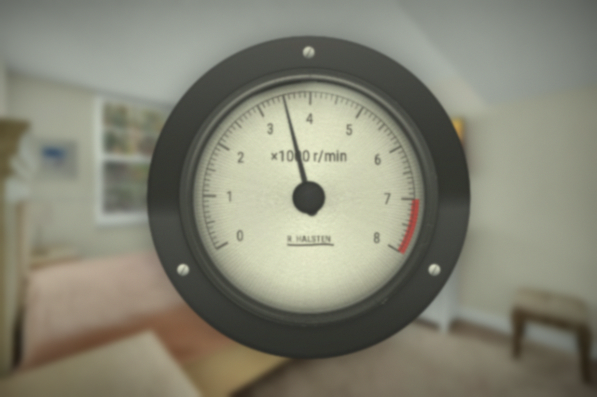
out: 3500 rpm
